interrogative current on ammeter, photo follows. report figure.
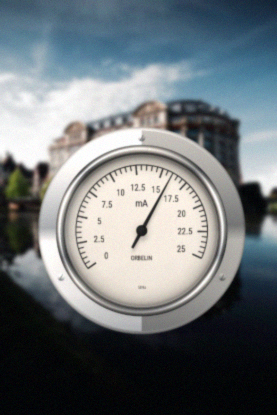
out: 16 mA
